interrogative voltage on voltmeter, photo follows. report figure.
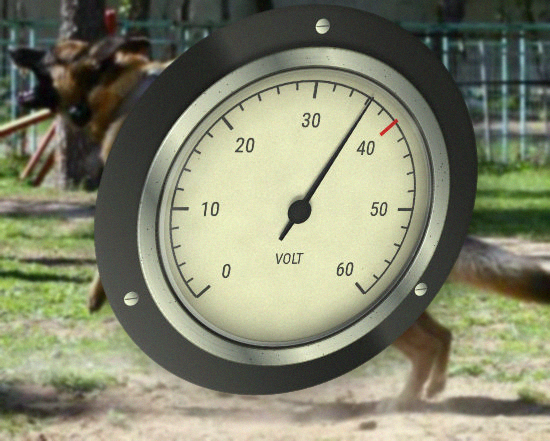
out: 36 V
